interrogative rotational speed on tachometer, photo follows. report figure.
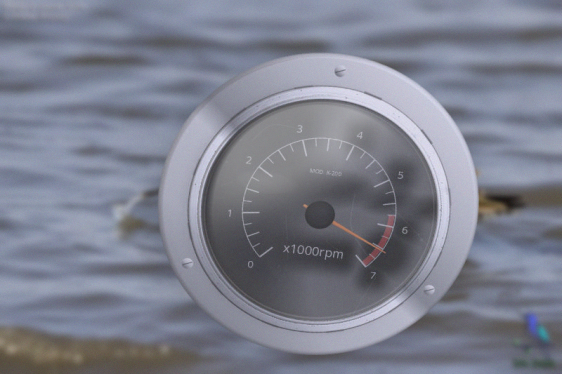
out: 6500 rpm
